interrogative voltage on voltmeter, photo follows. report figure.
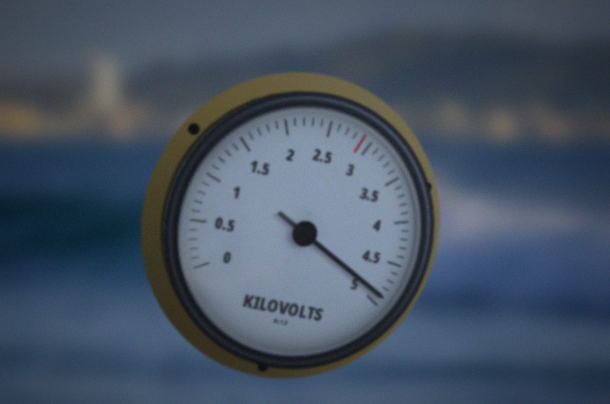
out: 4.9 kV
